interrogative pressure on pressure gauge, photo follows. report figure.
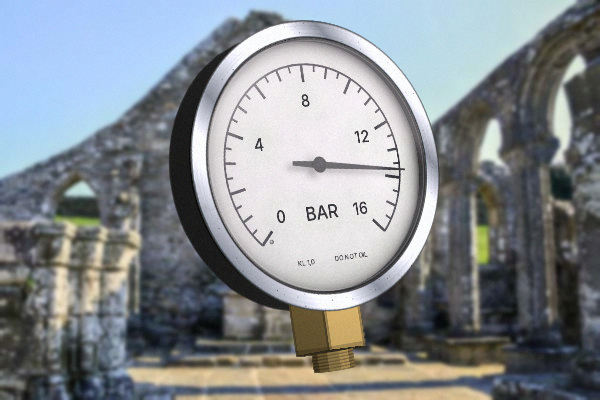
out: 13.75 bar
